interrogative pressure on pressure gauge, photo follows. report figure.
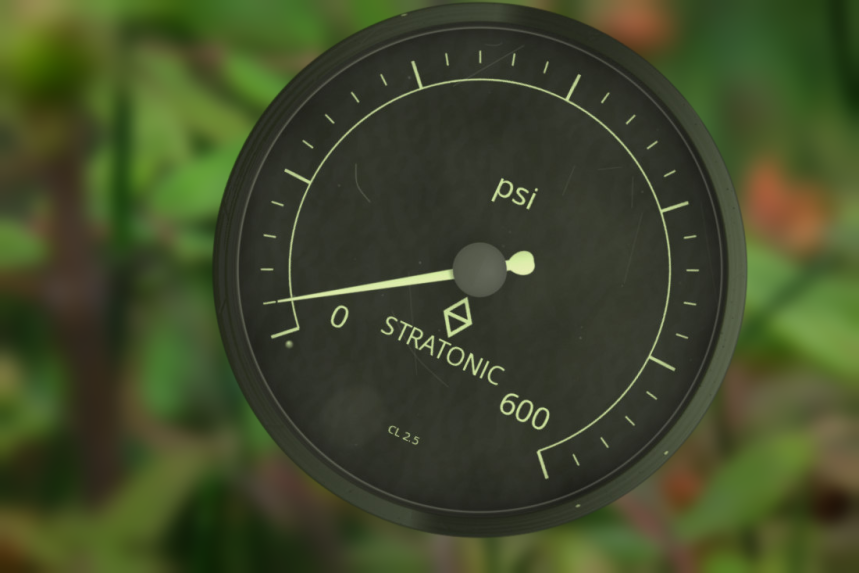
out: 20 psi
